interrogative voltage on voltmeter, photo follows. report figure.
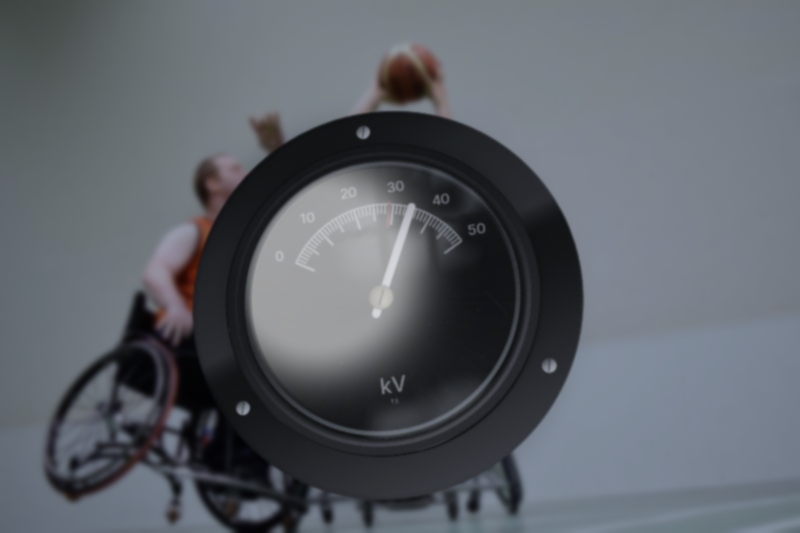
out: 35 kV
